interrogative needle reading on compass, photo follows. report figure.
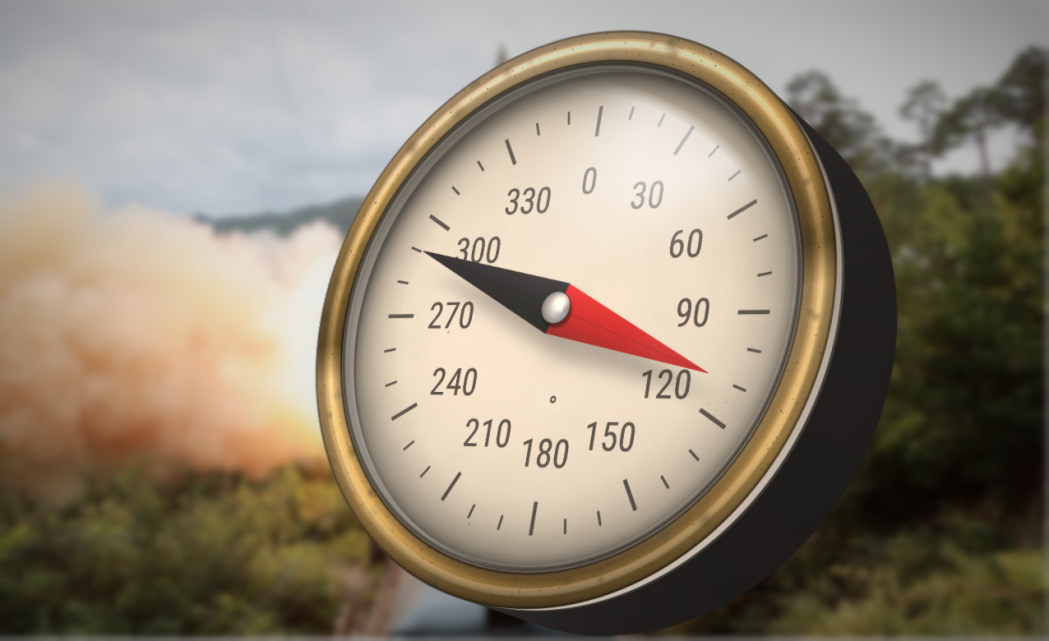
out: 110 °
